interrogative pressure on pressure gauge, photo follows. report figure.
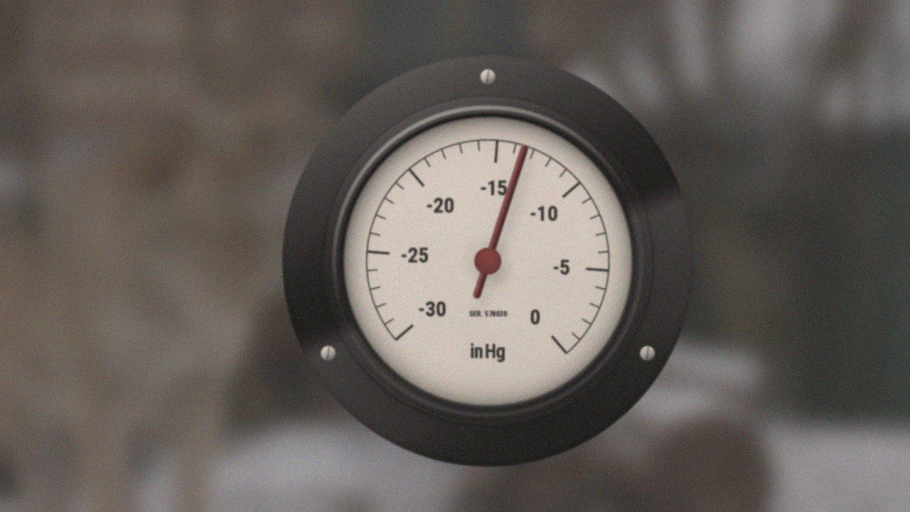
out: -13.5 inHg
